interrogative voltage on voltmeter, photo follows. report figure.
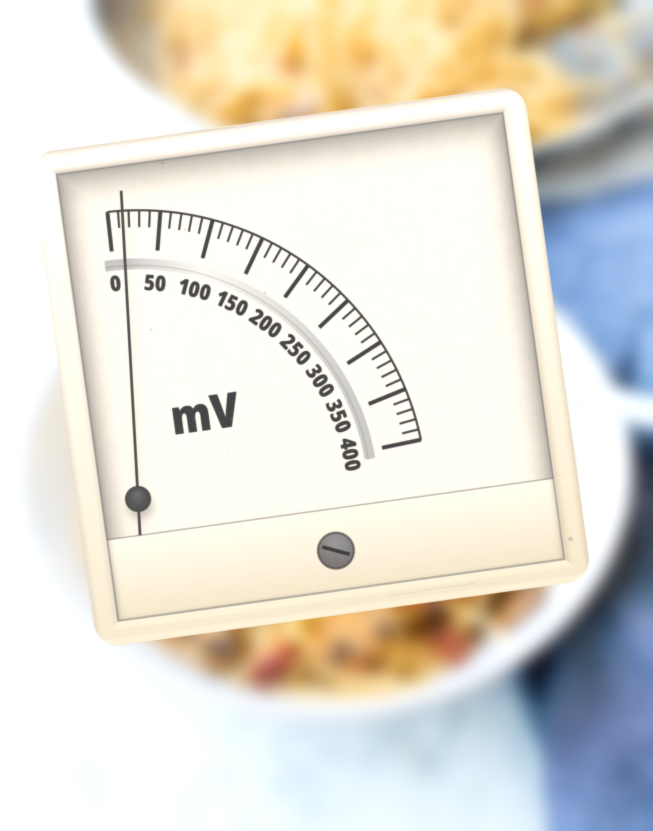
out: 15 mV
